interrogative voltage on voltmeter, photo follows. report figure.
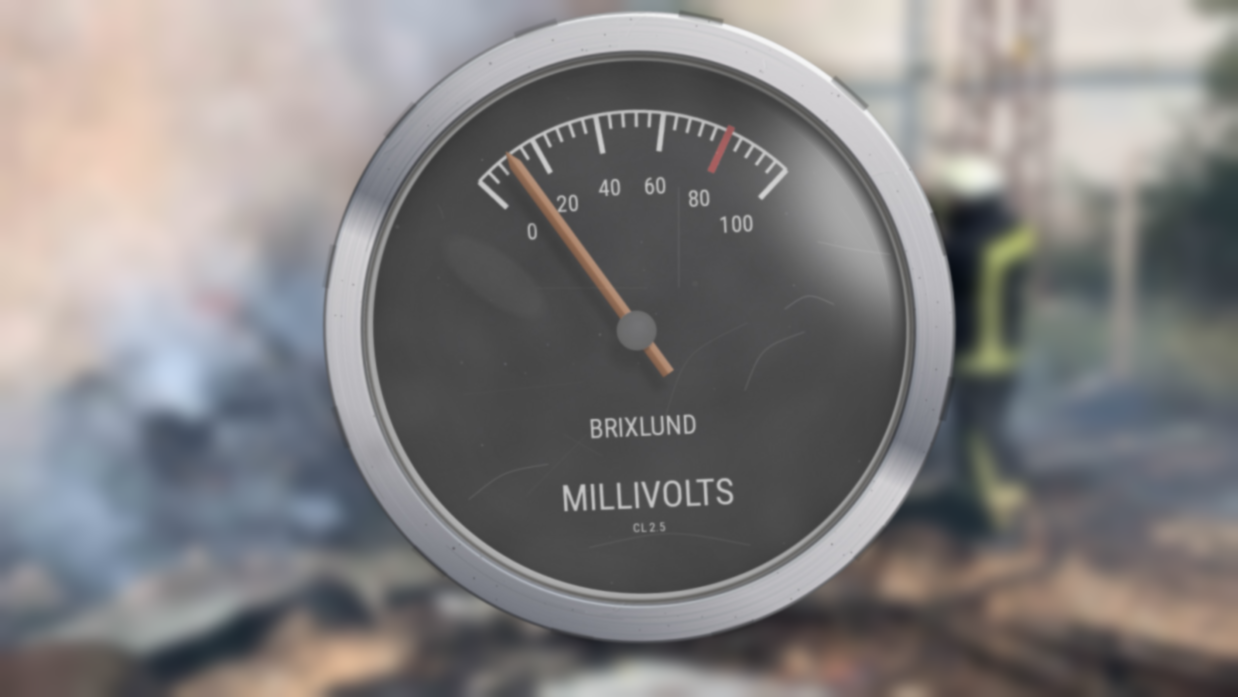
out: 12 mV
